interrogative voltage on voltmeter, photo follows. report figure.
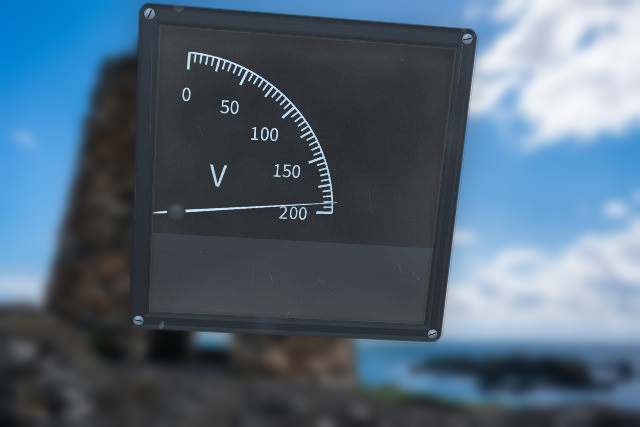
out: 190 V
